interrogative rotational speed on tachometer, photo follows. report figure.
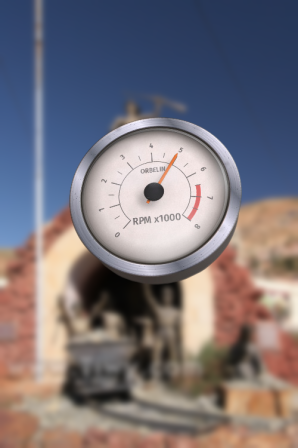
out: 5000 rpm
